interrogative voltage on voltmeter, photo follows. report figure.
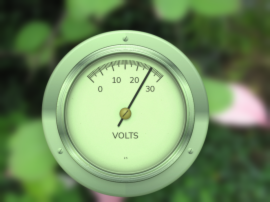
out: 25 V
